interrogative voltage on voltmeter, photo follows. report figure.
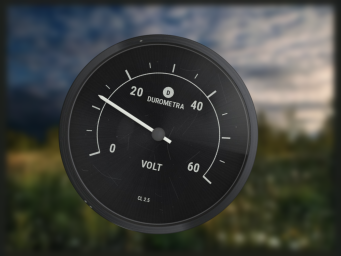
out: 12.5 V
